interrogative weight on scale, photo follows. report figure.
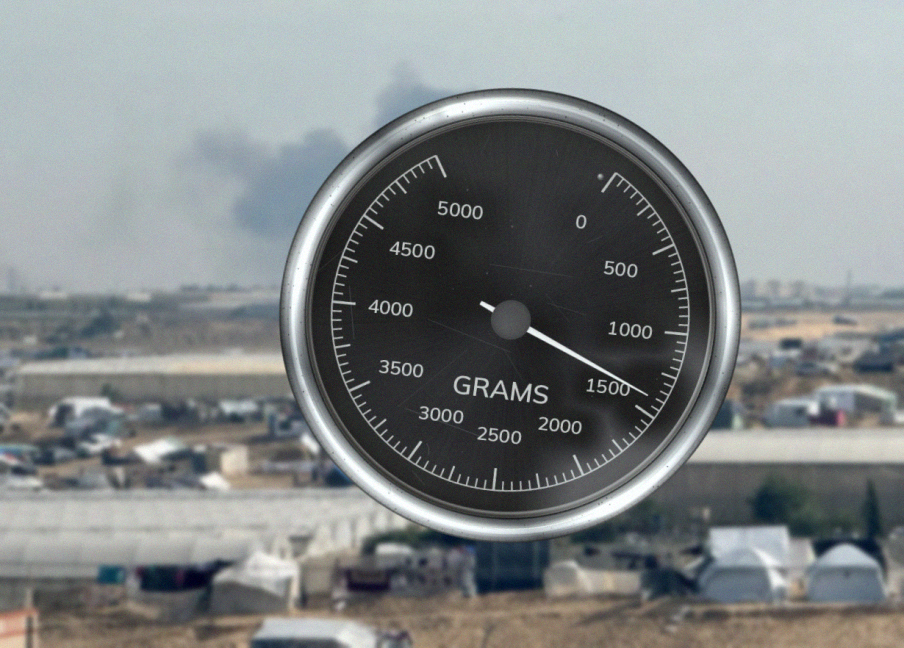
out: 1400 g
